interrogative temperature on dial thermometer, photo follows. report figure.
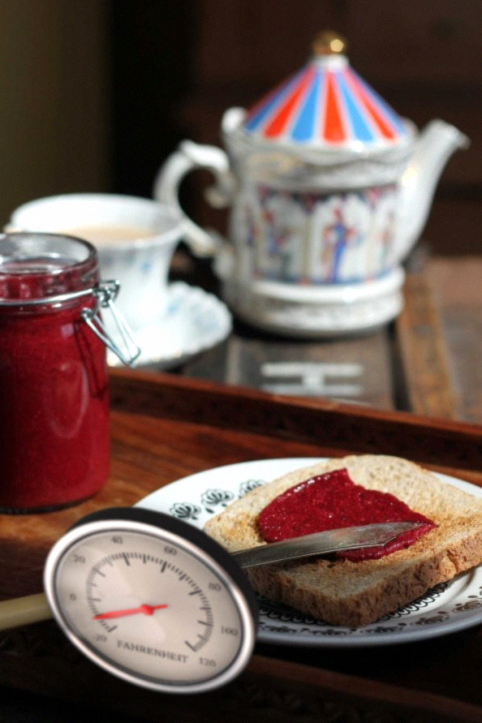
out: -10 °F
